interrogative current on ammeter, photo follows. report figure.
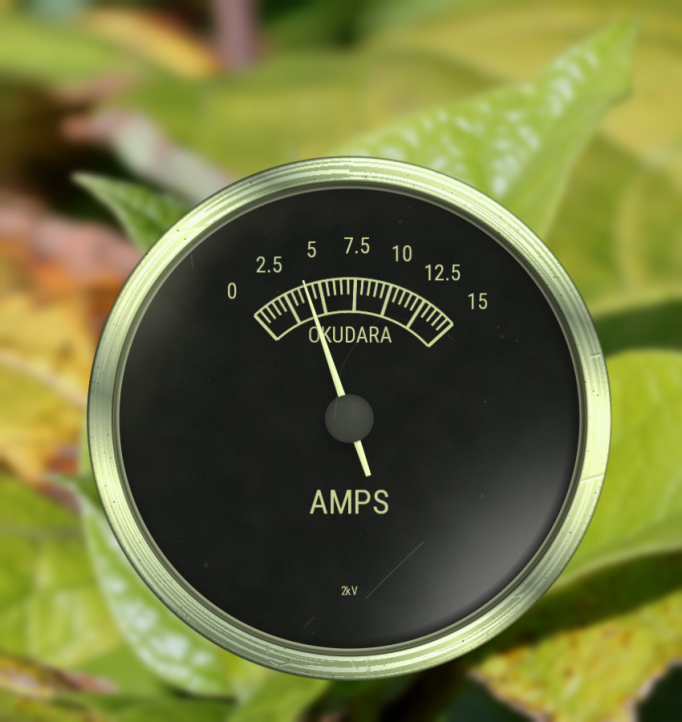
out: 4 A
